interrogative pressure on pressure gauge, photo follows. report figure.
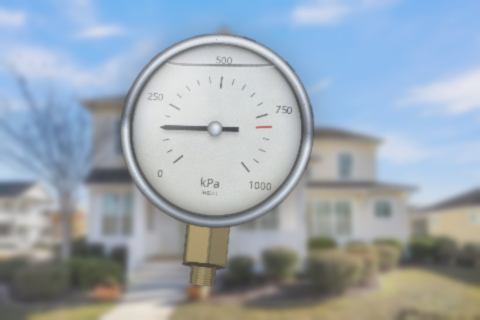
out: 150 kPa
